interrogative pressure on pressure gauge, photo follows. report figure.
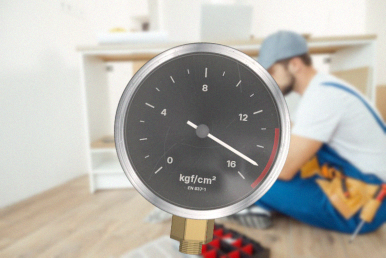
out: 15 kg/cm²
